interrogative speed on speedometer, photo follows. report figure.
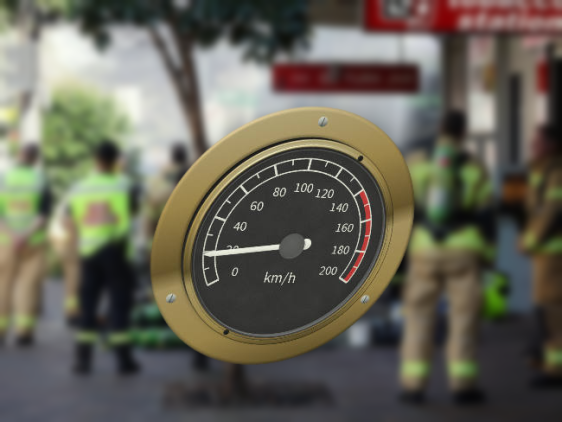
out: 20 km/h
